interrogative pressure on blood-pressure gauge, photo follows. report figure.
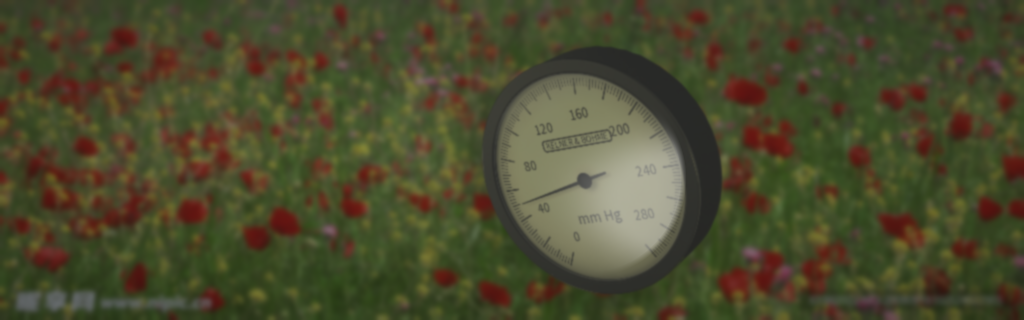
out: 50 mmHg
